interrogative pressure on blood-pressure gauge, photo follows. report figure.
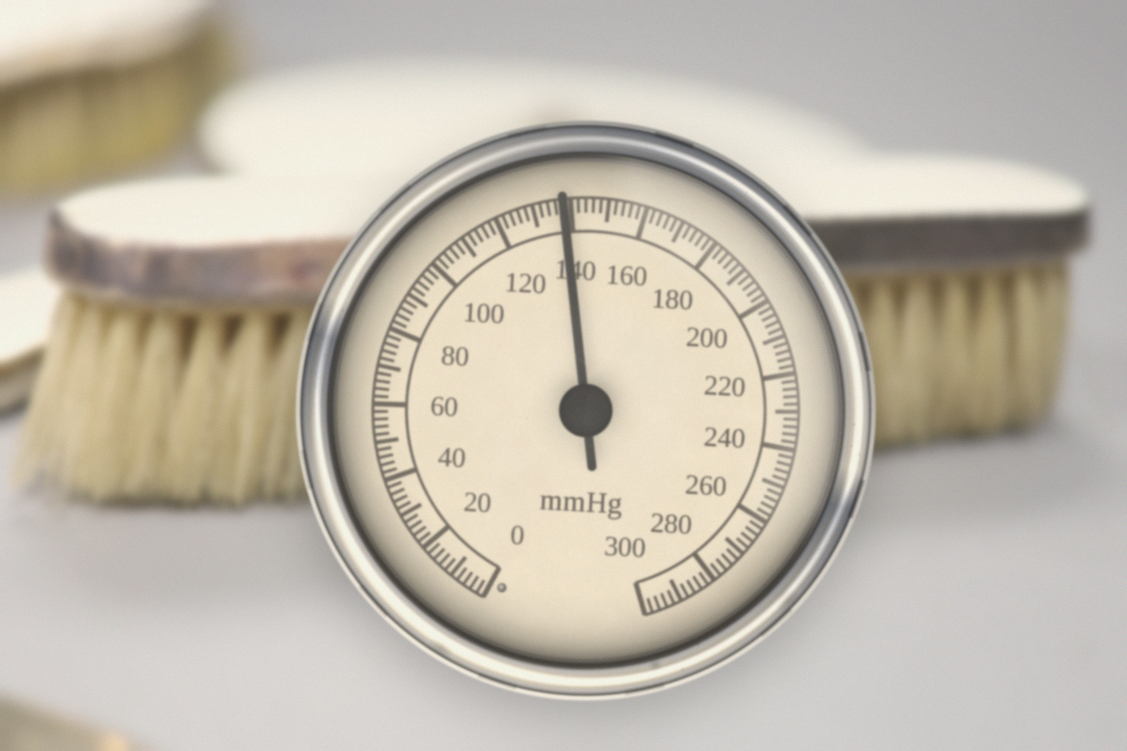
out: 138 mmHg
